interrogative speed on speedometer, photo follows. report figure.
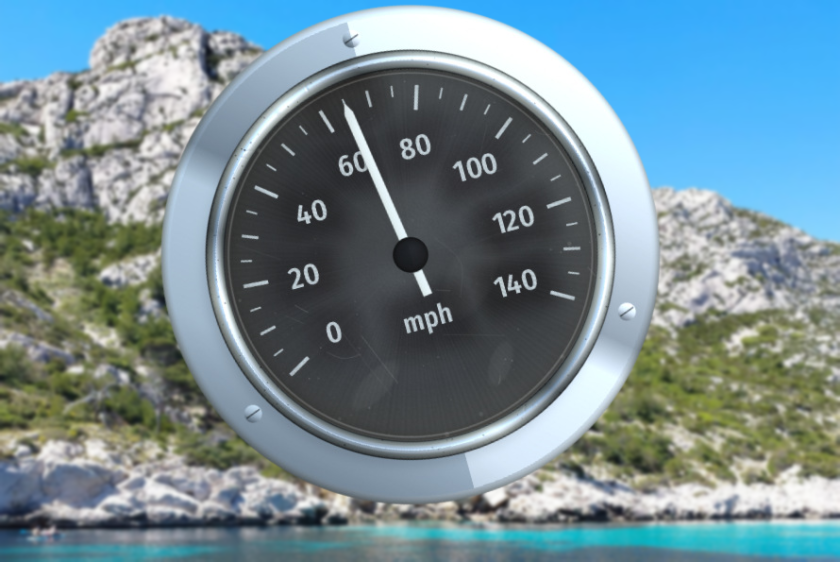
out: 65 mph
